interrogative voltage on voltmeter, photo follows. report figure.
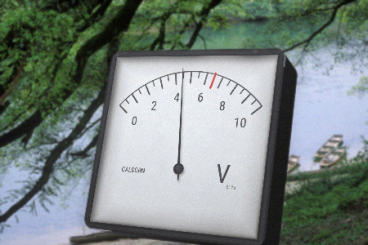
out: 4.5 V
